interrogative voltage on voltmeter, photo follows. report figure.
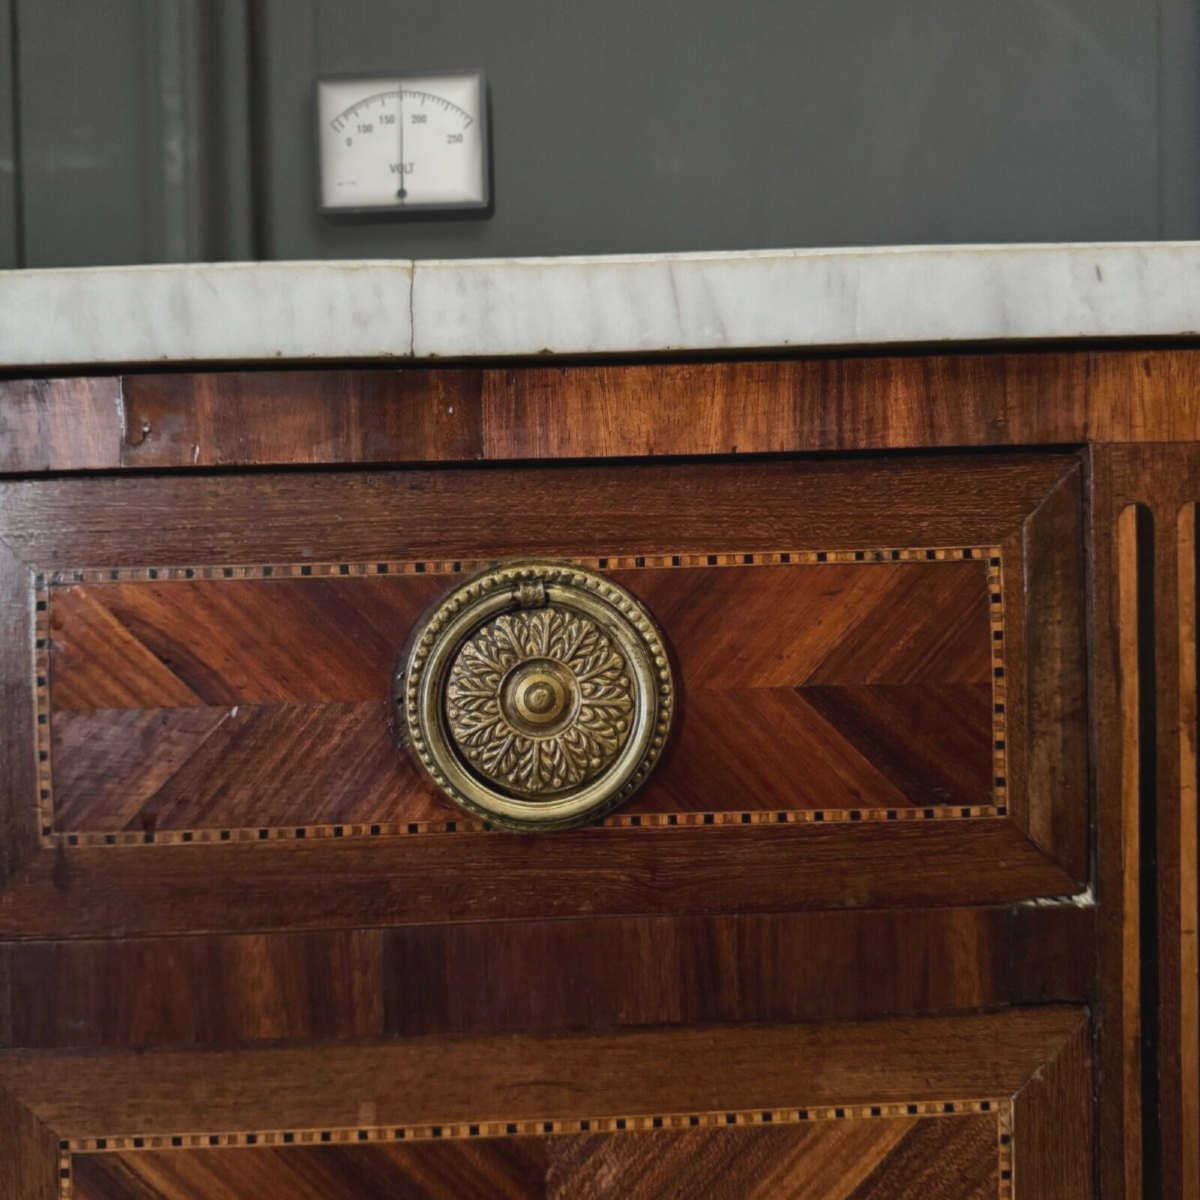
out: 175 V
